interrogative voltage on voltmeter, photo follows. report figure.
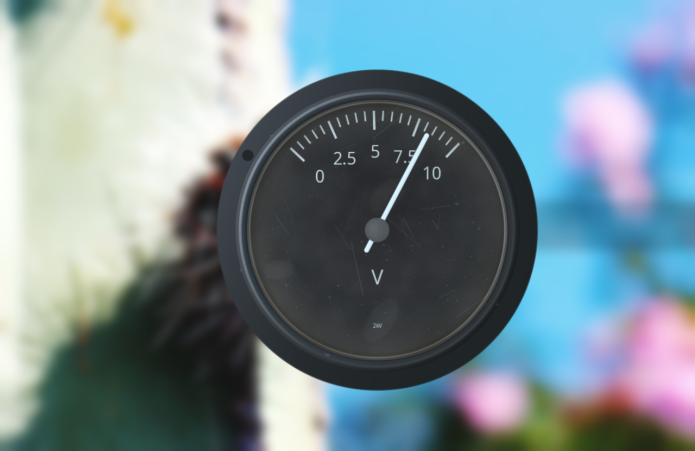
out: 8.25 V
